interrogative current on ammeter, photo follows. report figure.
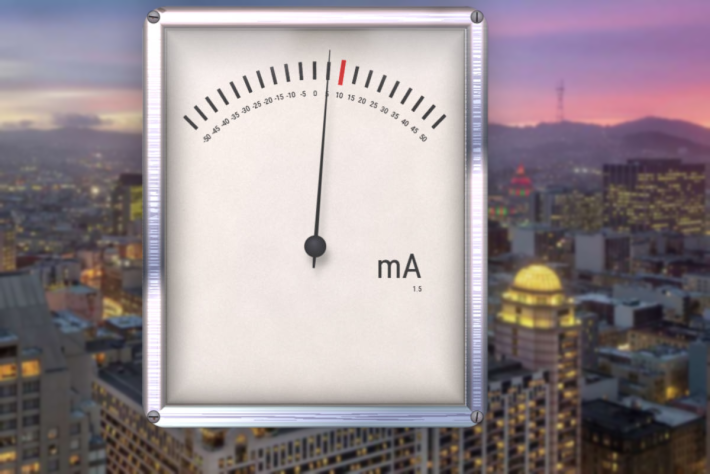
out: 5 mA
